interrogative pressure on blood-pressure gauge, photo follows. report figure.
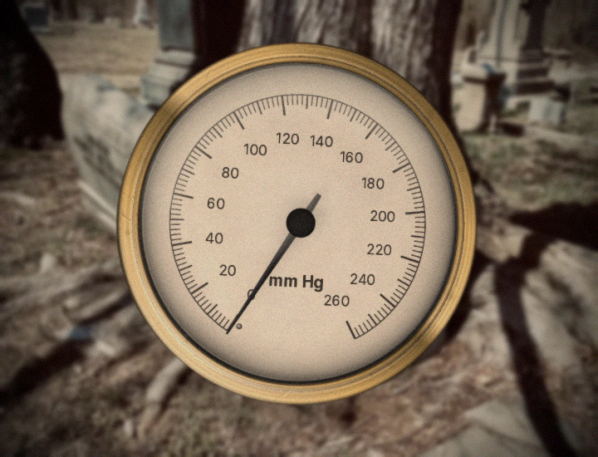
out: 0 mmHg
